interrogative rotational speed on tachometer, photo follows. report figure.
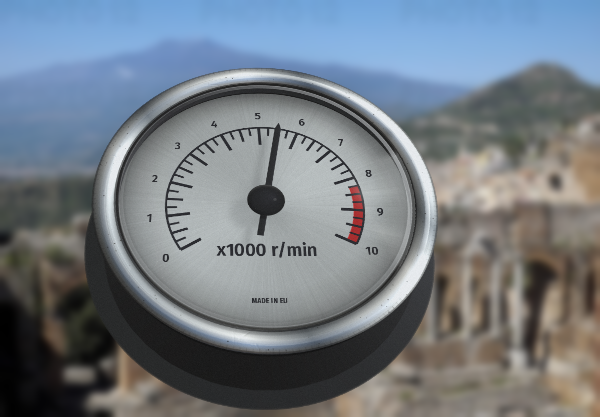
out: 5500 rpm
